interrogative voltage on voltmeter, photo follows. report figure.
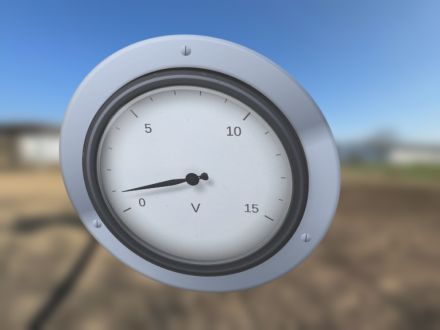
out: 1 V
